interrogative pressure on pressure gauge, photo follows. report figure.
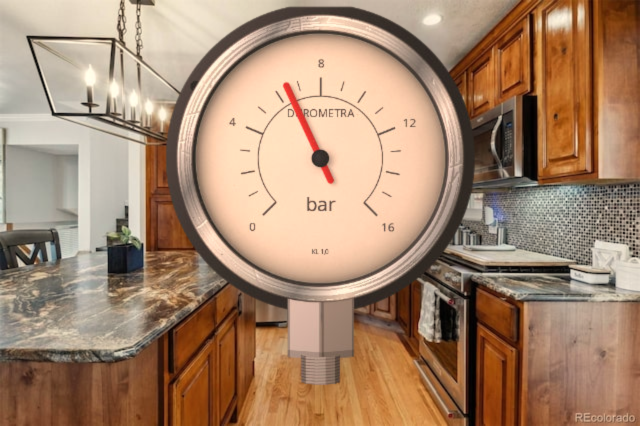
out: 6.5 bar
